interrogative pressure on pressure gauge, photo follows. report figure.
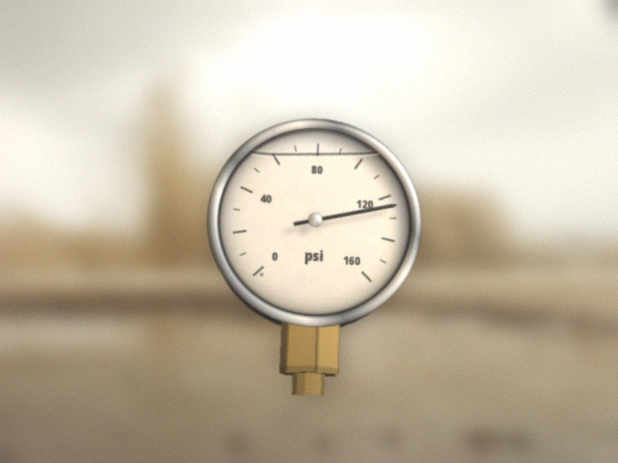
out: 125 psi
